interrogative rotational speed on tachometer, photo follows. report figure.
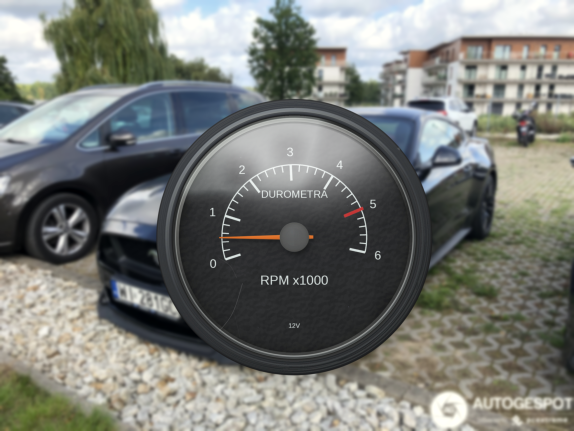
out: 500 rpm
